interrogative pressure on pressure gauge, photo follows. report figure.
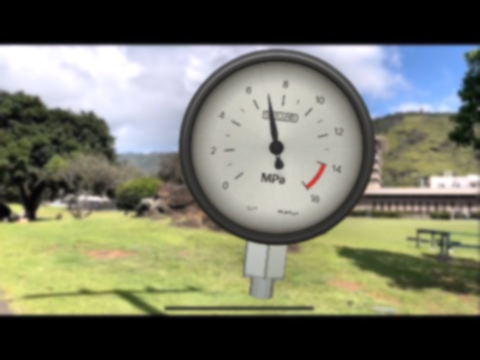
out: 7 MPa
